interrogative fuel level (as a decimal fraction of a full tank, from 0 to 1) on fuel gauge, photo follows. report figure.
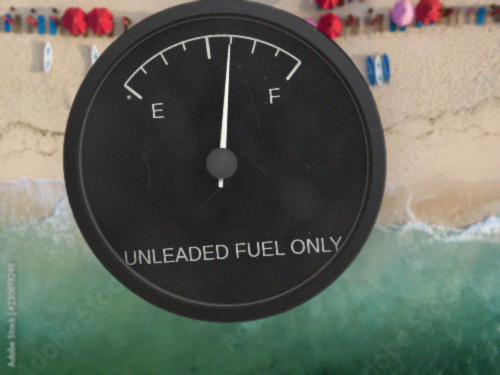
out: 0.625
